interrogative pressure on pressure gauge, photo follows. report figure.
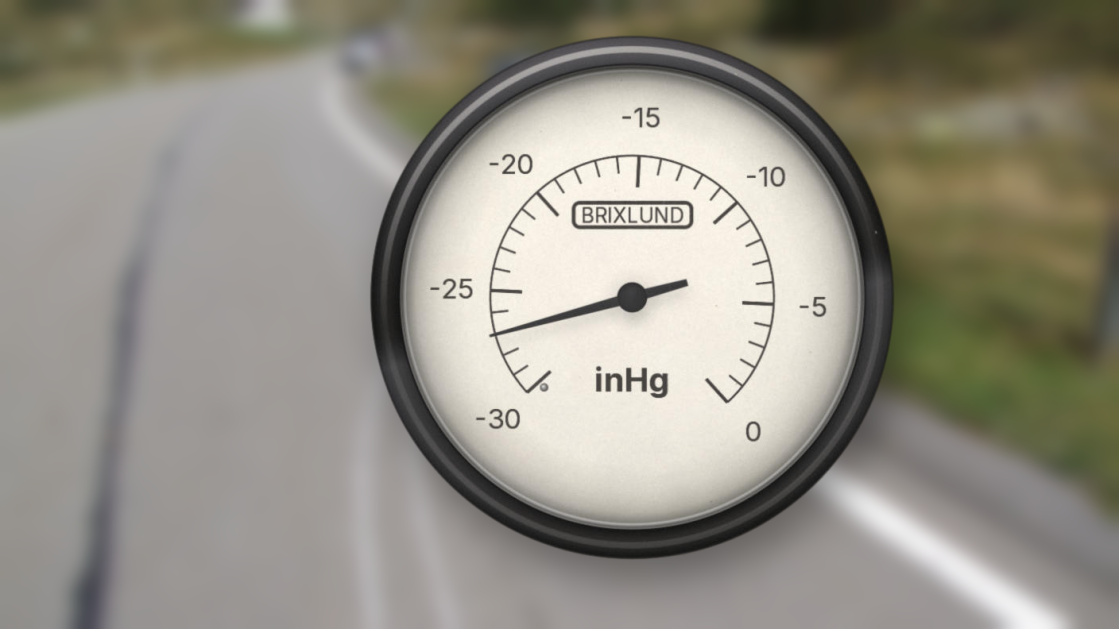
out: -27 inHg
